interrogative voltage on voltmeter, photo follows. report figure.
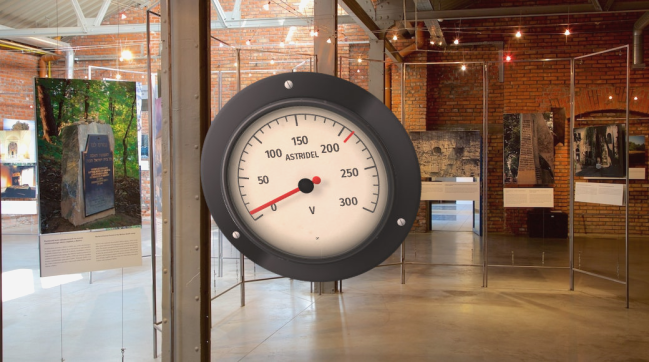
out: 10 V
